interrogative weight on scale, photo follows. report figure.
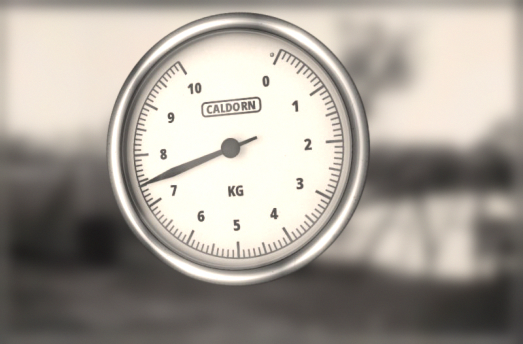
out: 7.4 kg
